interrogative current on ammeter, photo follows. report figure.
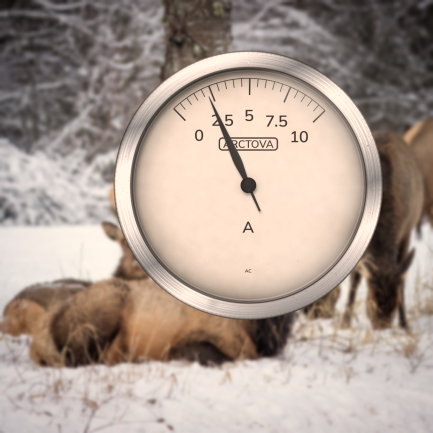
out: 2.25 A
